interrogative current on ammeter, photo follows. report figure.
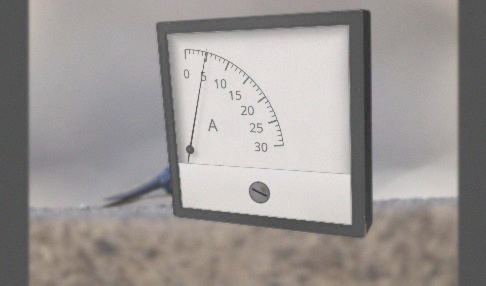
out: 5 A
